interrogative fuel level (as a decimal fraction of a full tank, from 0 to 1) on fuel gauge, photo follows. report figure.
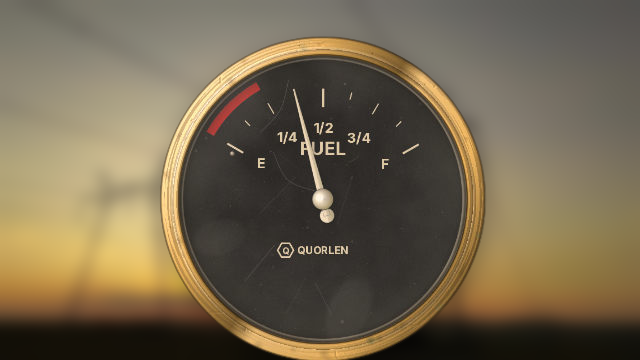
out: 0.375
